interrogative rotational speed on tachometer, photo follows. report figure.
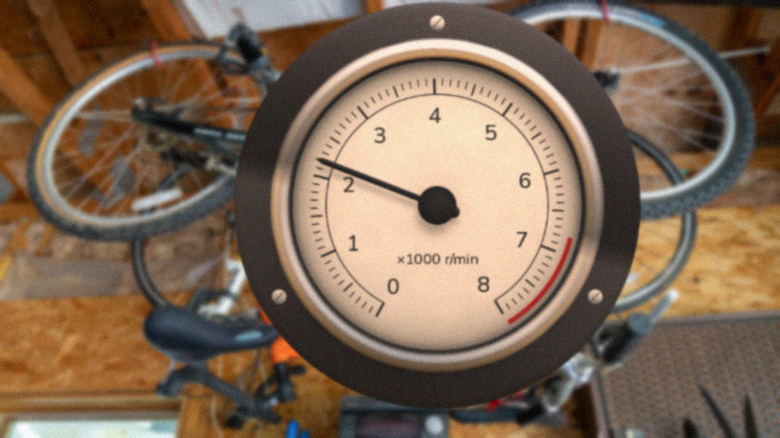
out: 2200 rpm
